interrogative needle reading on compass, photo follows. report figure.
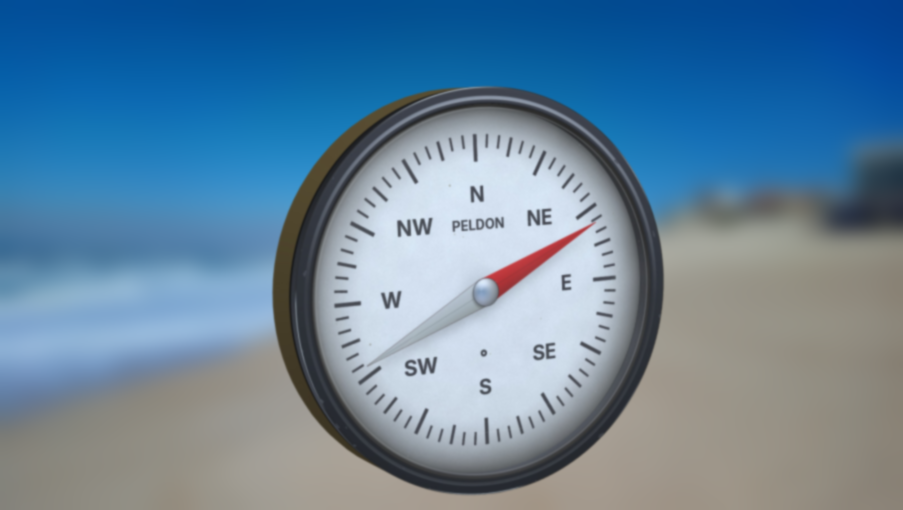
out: 65 °
